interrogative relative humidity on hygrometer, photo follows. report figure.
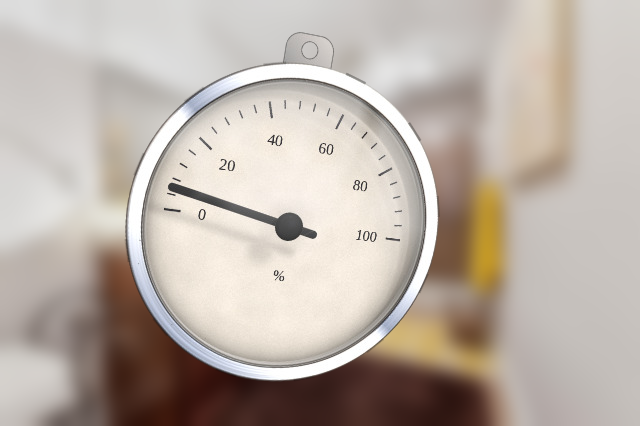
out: 6 %
